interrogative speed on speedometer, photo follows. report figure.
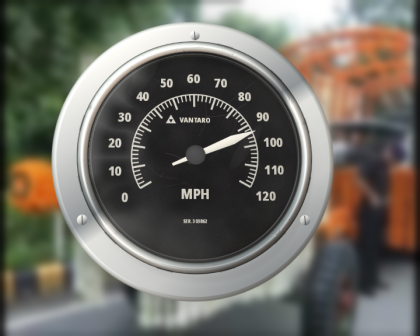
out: 94 mph
